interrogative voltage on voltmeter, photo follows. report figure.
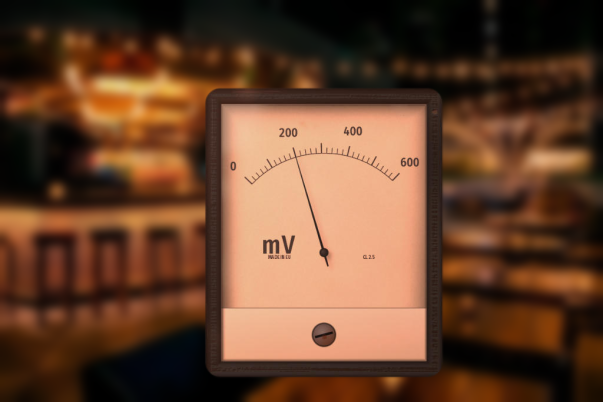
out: 200 mV
